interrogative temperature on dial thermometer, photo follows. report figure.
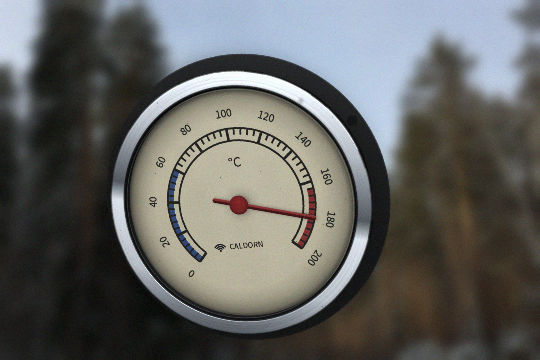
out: 180 °C
